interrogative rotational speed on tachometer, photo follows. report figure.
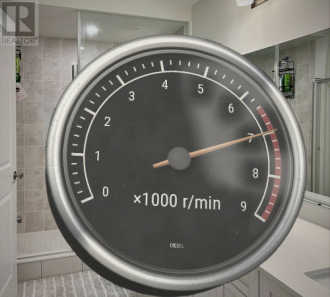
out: 7000 rpm
